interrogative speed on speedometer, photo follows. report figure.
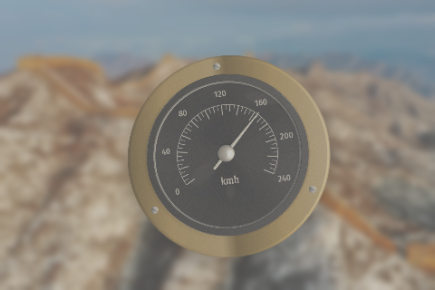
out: 165 km/h
